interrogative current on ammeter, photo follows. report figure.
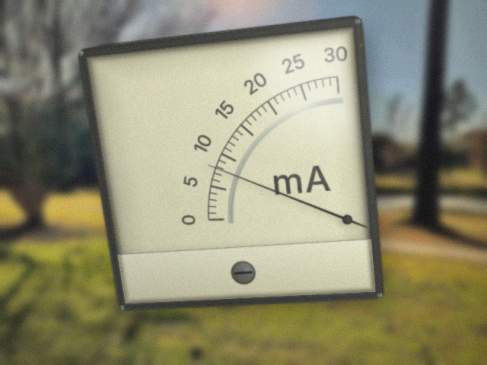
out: 8 mA
